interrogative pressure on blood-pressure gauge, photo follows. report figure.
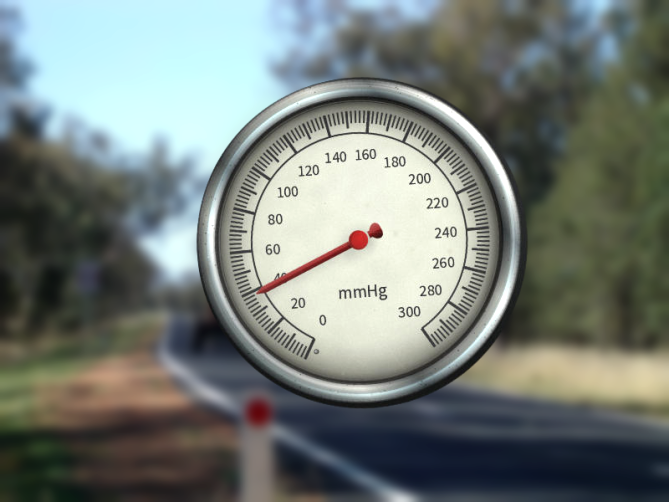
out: 38 mmHg
